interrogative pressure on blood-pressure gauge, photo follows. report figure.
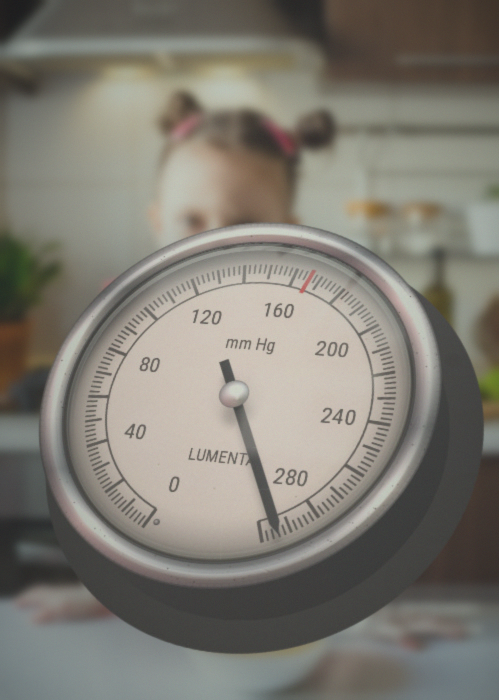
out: 294 mmHg
